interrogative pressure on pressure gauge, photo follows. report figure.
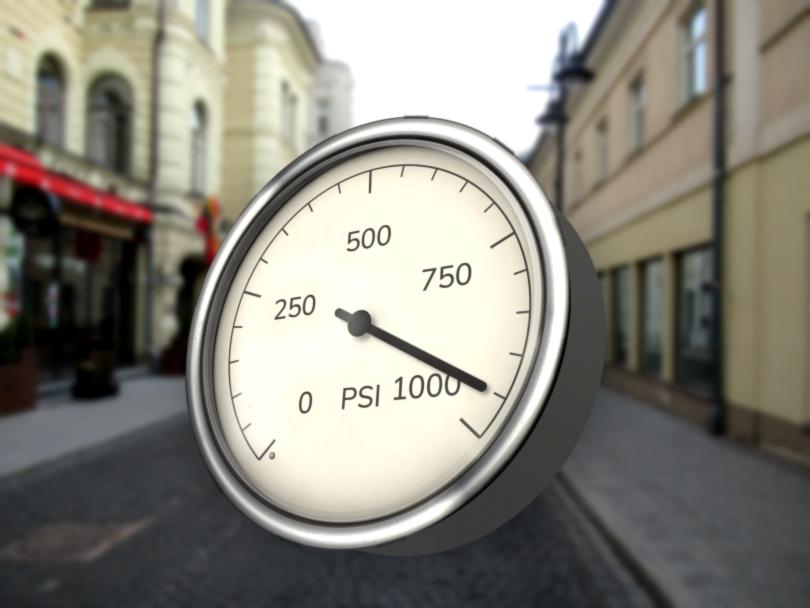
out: 950 psi
